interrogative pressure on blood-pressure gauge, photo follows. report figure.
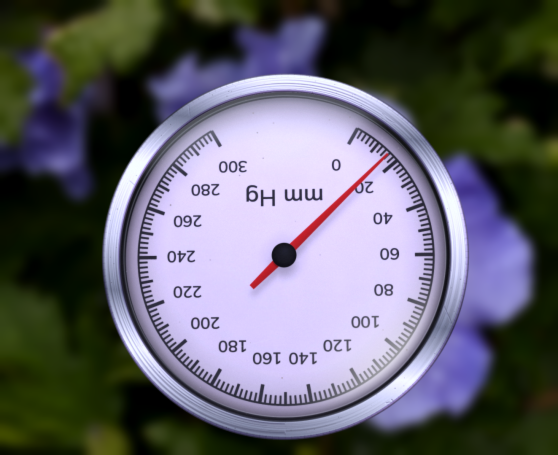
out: 16 mmHg
